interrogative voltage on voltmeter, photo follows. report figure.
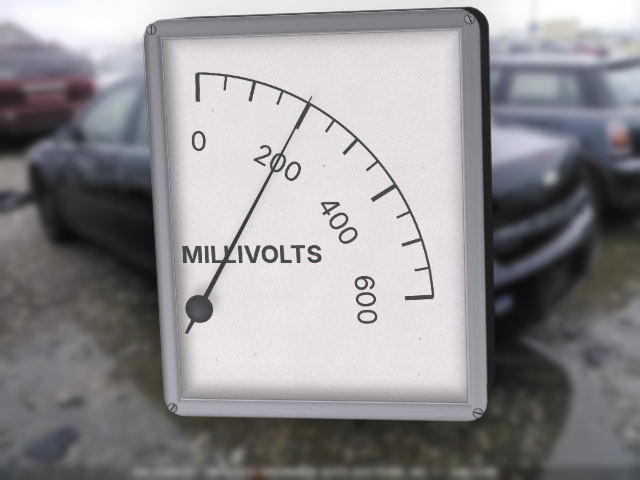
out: 200 mV
